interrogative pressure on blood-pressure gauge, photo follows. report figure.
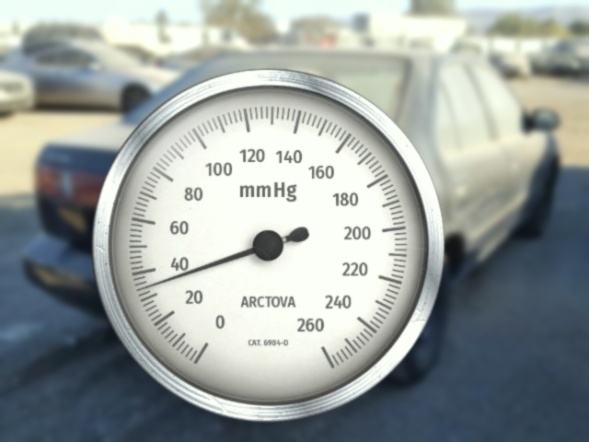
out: 34 mmHg
